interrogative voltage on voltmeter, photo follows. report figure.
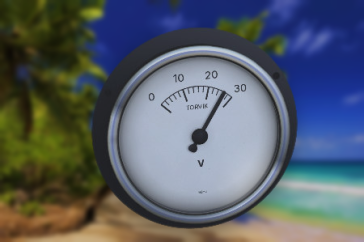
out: 26 V
